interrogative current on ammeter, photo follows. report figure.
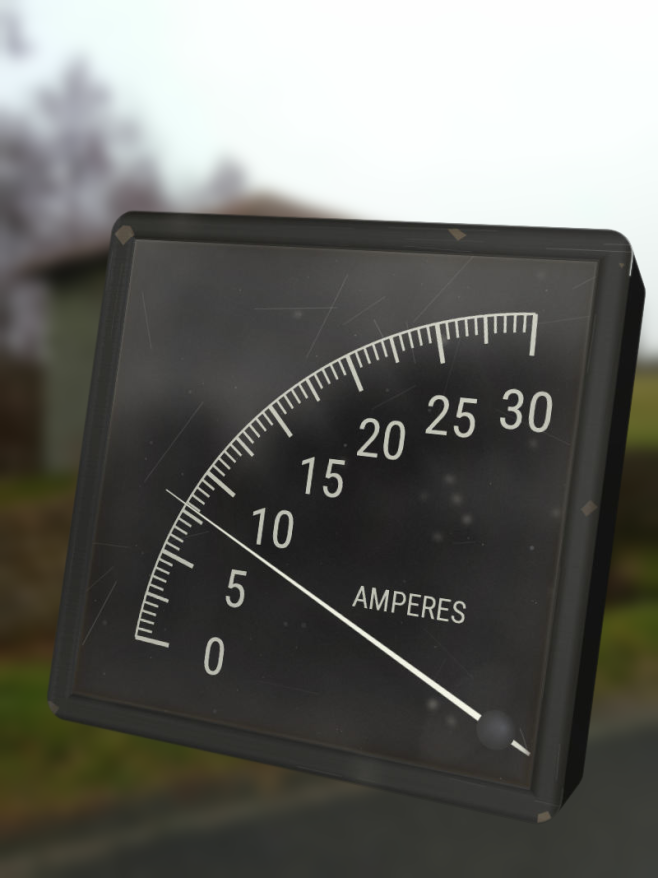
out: 8 A
